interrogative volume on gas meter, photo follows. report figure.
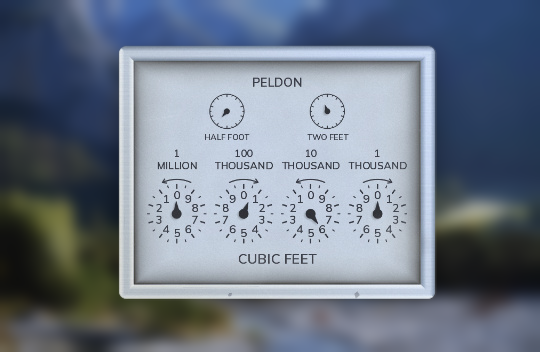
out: 6000 ft³
